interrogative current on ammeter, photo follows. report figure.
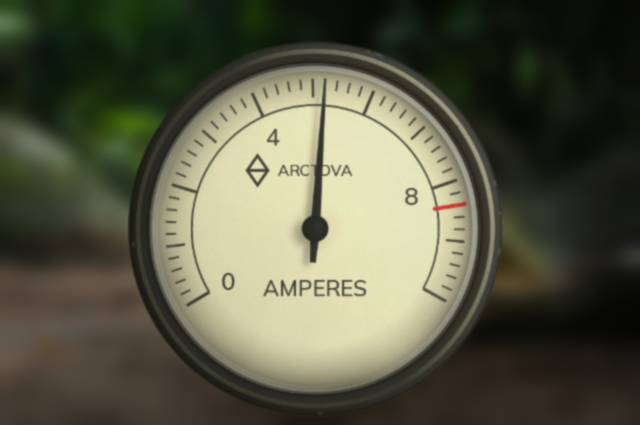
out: 5.2 A
